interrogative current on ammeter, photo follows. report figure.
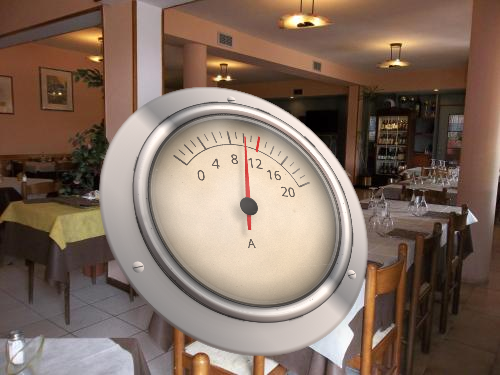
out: 10 A
